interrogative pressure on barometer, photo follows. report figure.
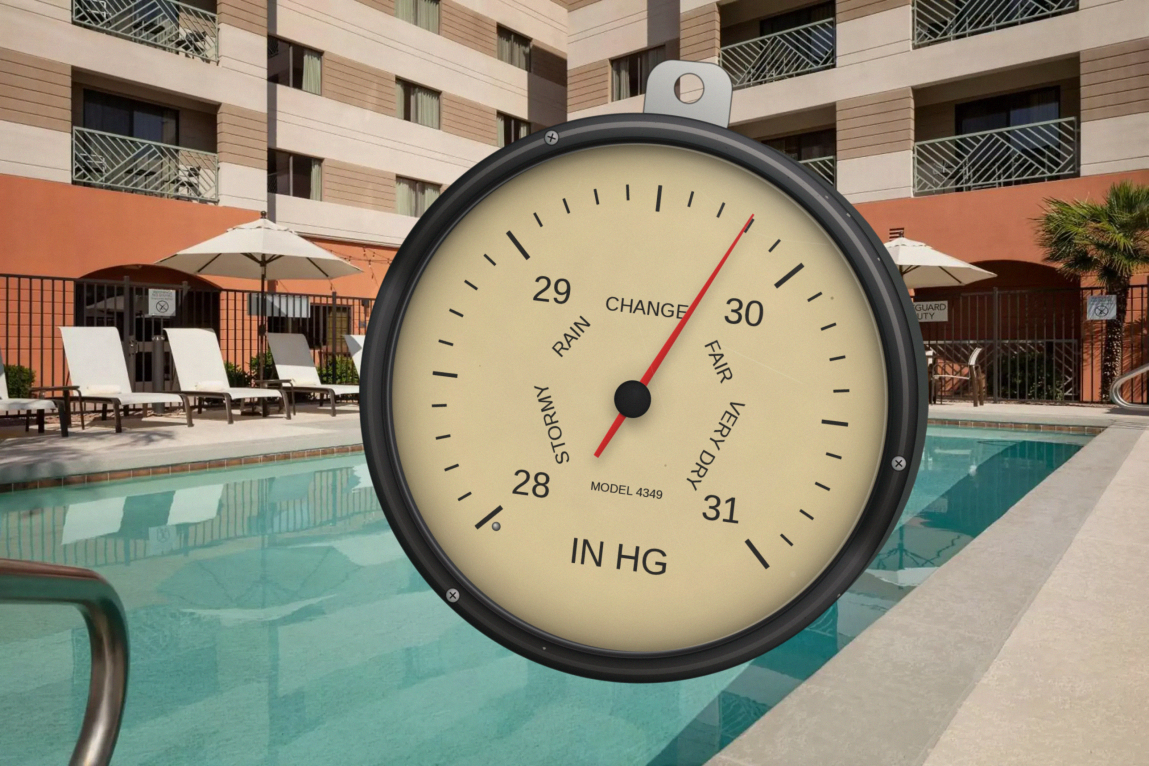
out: 29.8 inHg
